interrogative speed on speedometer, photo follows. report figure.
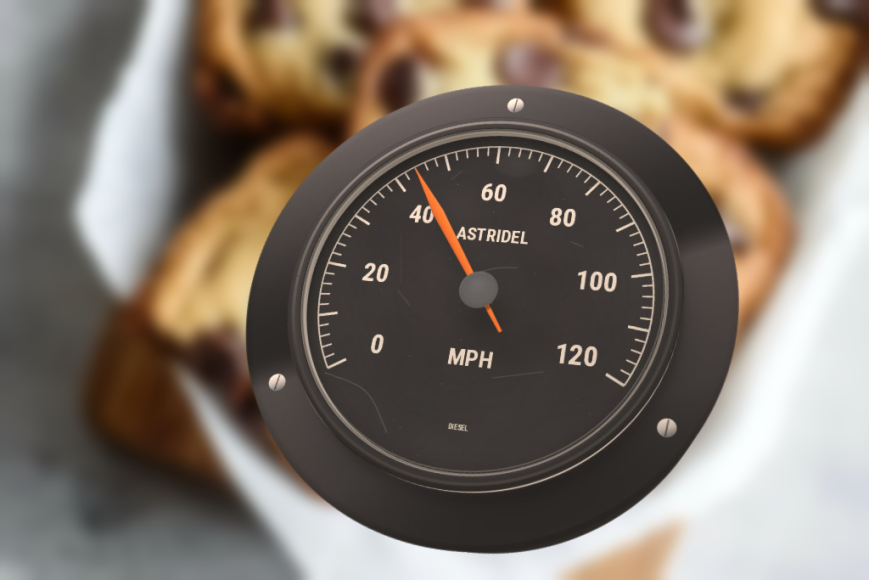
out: 44 mph
